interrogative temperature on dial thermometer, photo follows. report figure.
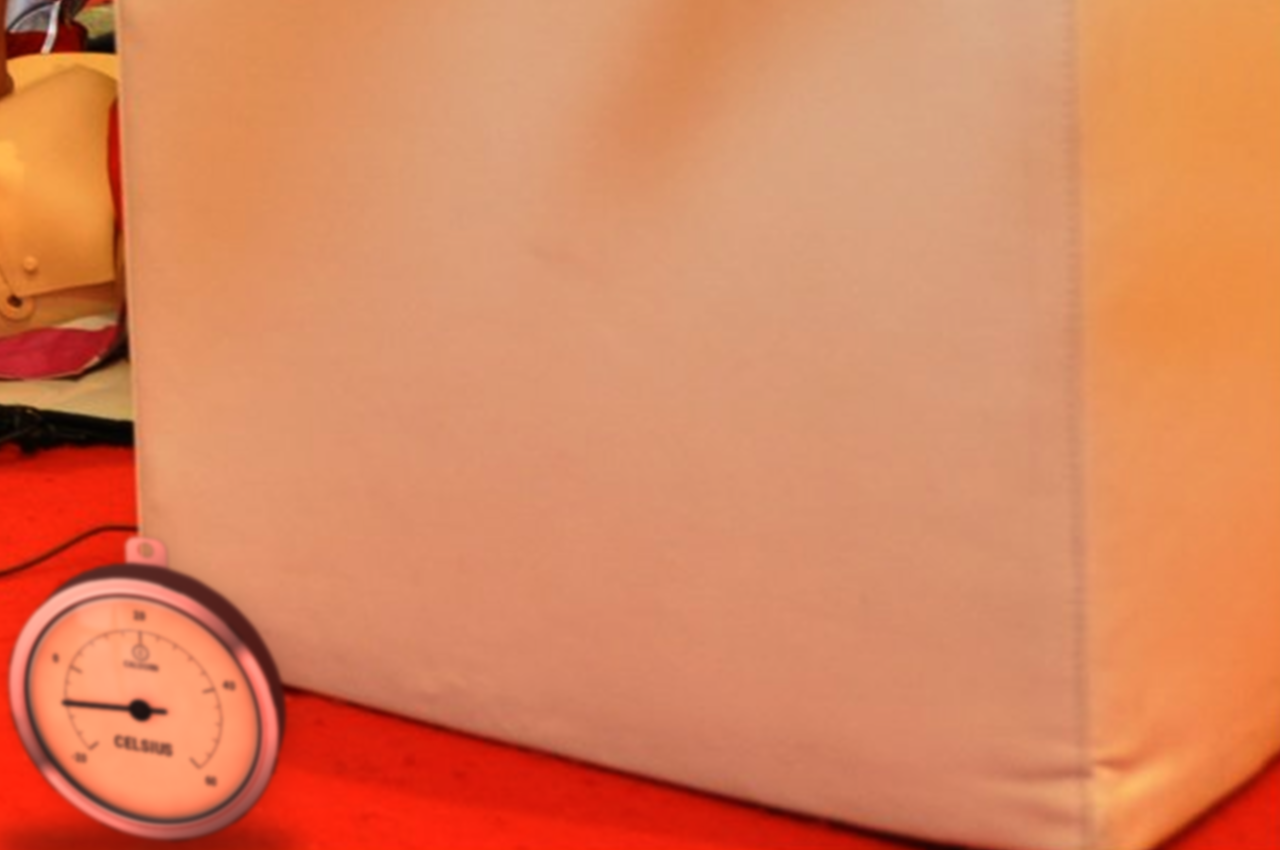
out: -8 °C
